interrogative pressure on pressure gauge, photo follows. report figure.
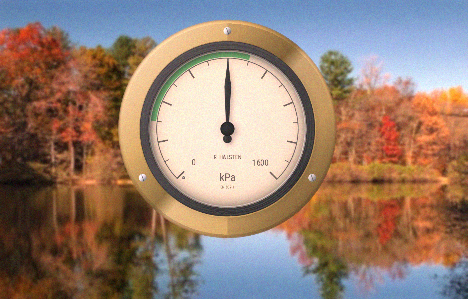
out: 800 kPa
